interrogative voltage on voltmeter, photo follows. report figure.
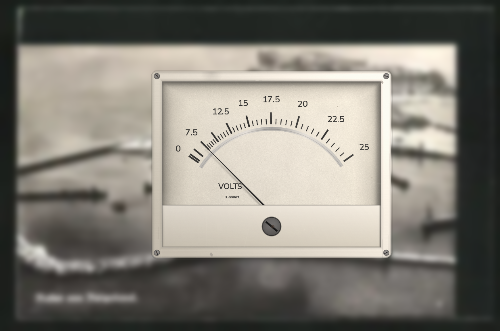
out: 7.5 V
